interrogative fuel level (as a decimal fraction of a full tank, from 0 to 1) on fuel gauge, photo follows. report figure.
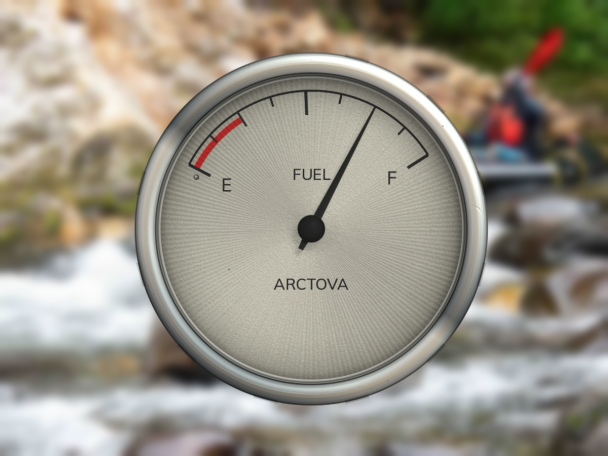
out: 0.75
